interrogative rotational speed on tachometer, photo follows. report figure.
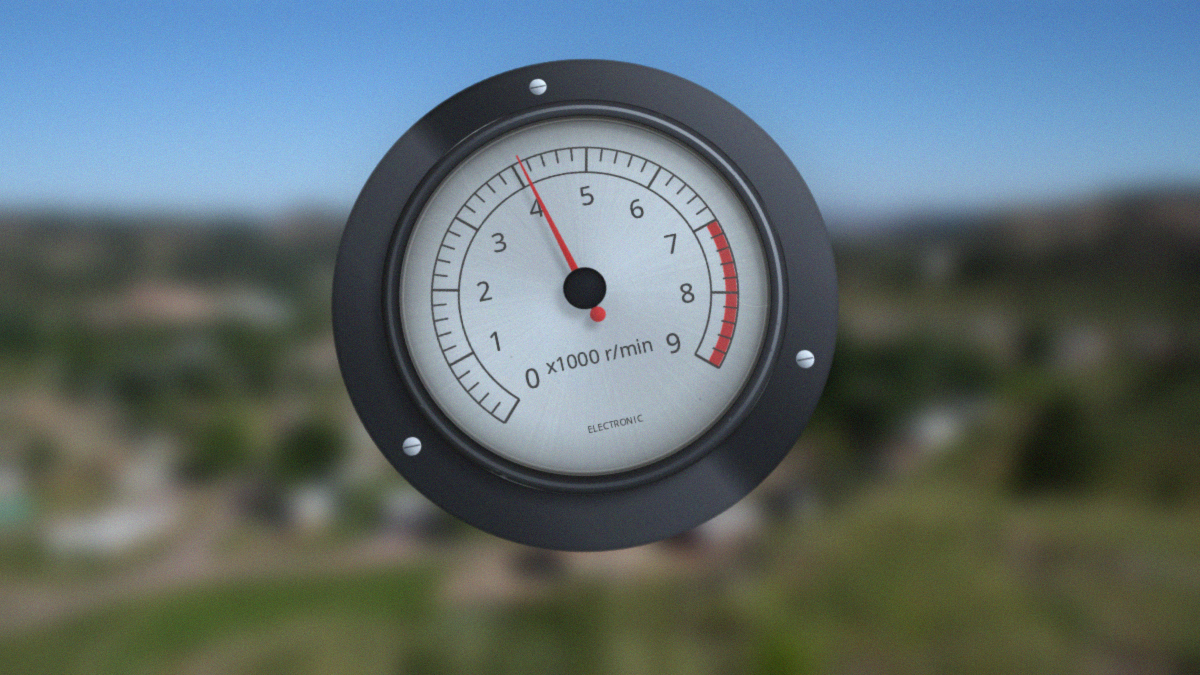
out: 4100 rpm
